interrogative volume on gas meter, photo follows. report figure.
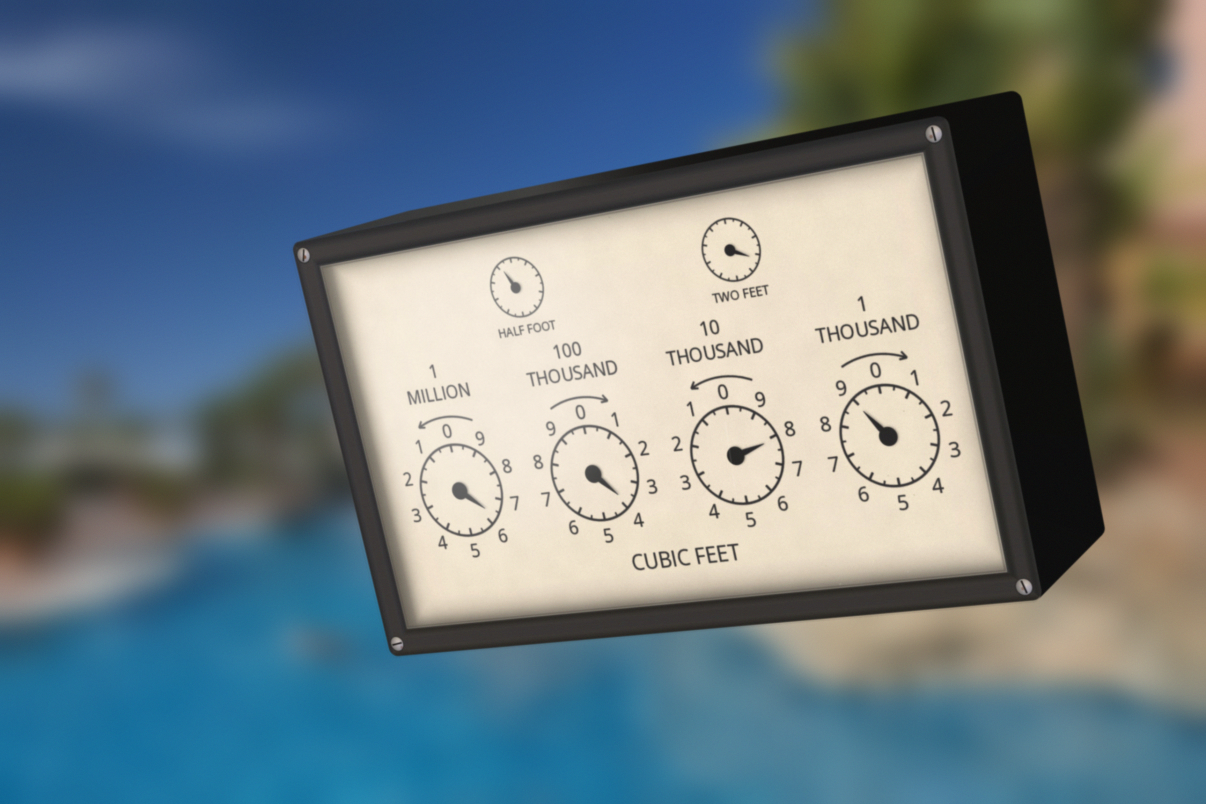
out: 637900 ft³
